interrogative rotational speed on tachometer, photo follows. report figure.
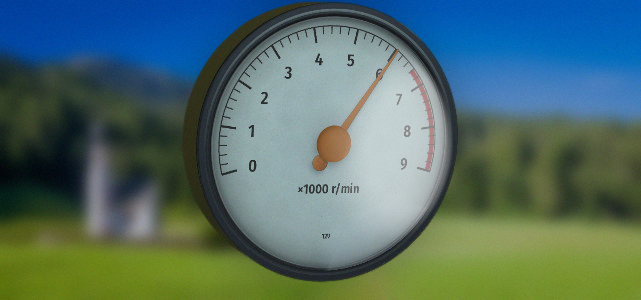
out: 6000 rpm
